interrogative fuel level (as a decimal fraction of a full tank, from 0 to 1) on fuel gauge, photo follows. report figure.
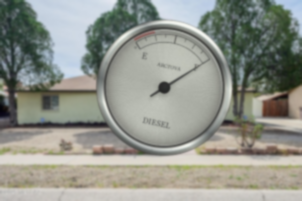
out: 1
